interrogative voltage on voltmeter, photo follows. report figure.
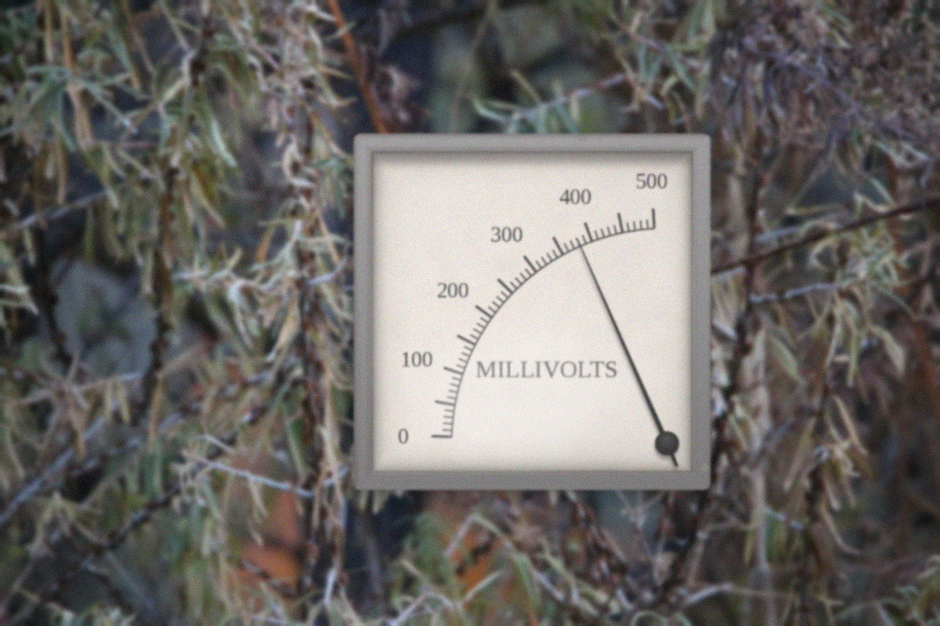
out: 380 mV
